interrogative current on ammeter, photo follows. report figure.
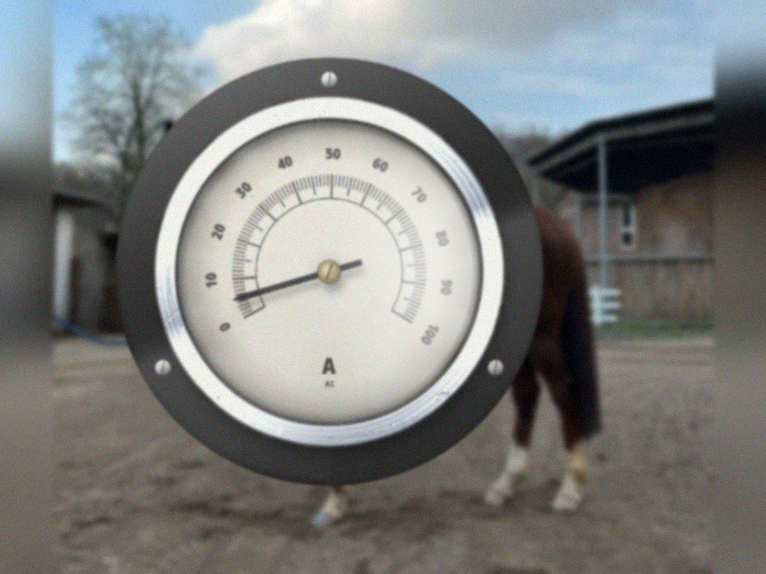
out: 5 A
